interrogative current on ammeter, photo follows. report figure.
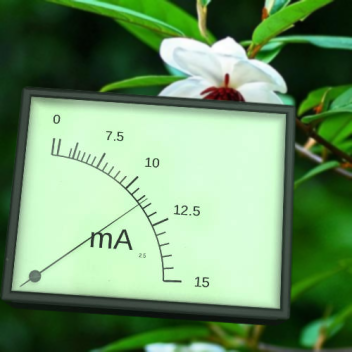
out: 11.25 mA
